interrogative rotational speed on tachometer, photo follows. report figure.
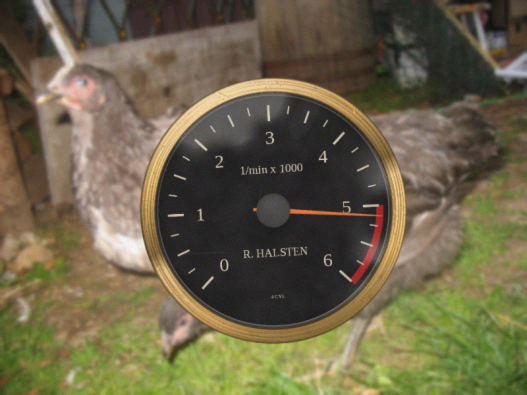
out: 5125 rpm
